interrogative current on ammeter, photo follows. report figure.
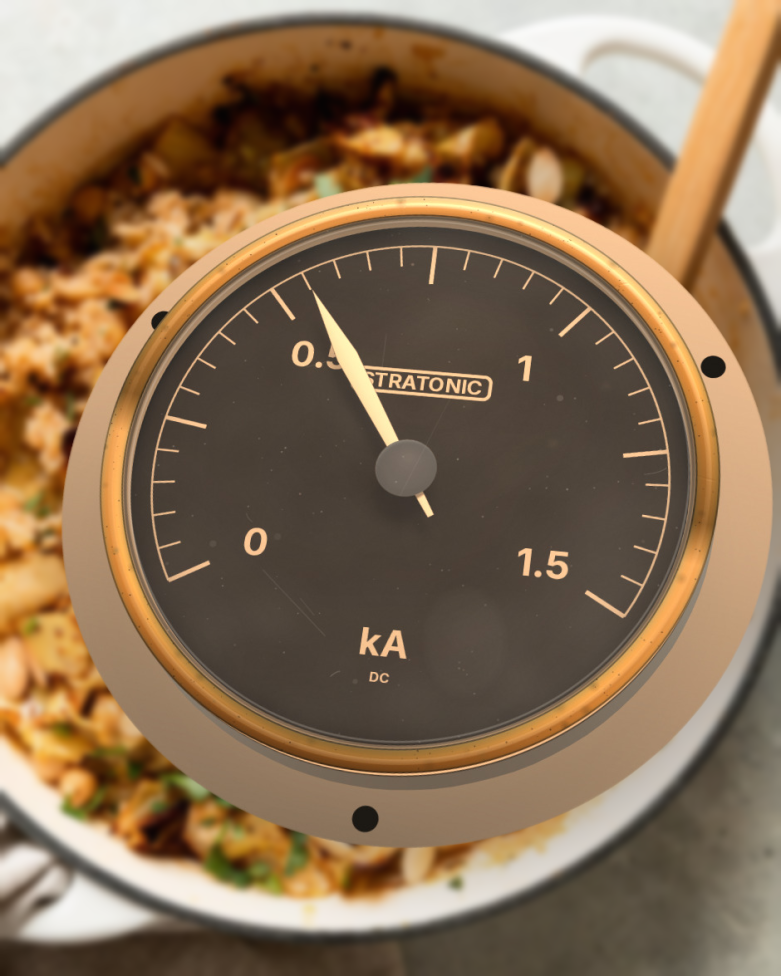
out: 0.55 kA
